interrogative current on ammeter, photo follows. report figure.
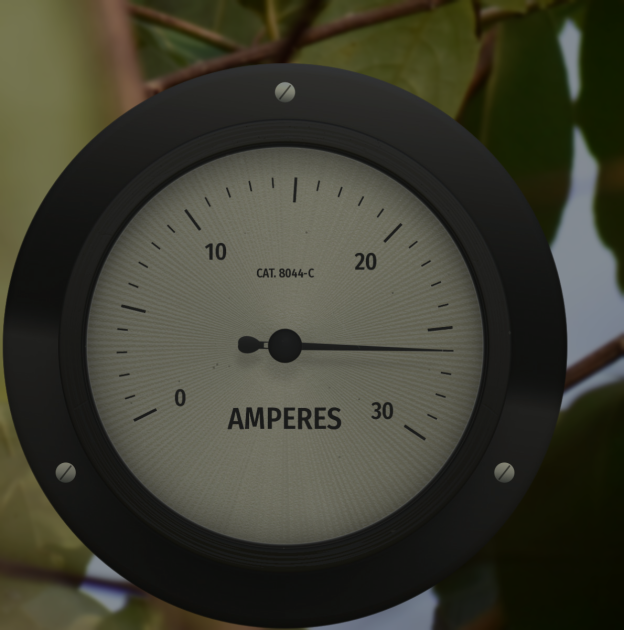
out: 26 A
